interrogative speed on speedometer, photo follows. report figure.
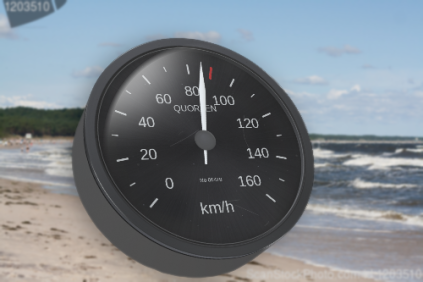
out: 85 km/h
